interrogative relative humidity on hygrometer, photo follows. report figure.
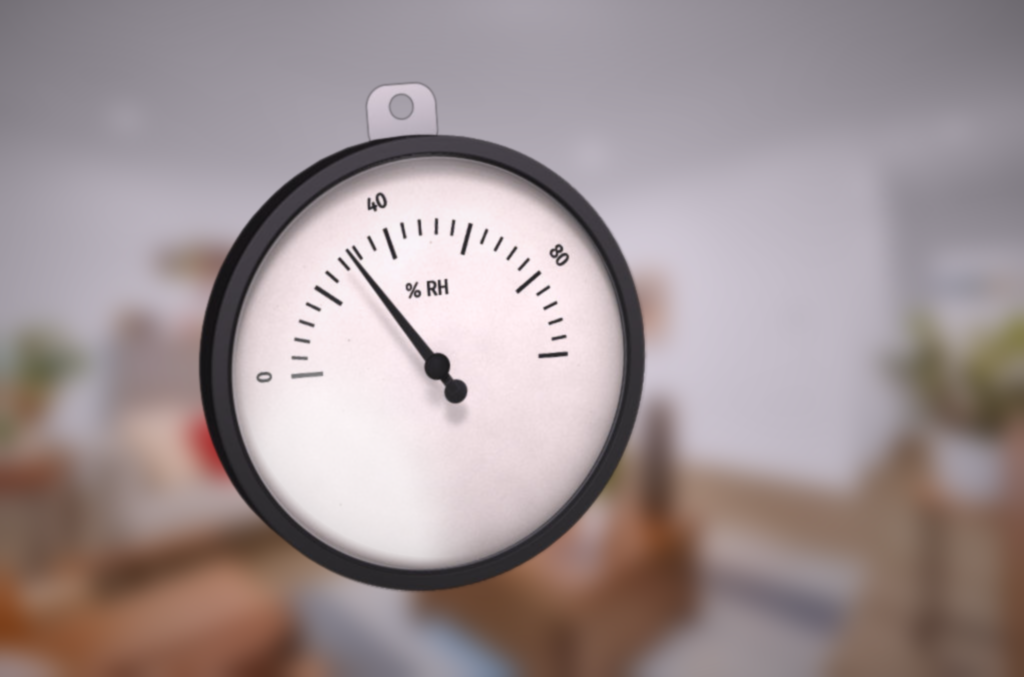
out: 30 %
